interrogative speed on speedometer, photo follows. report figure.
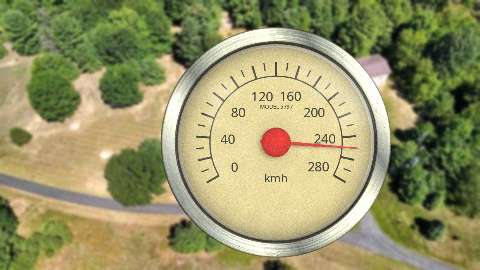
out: 250 km/h
